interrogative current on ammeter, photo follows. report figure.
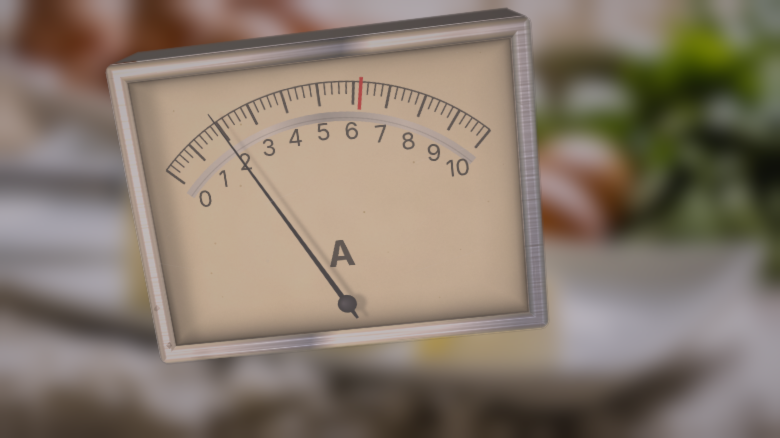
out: 2 A
